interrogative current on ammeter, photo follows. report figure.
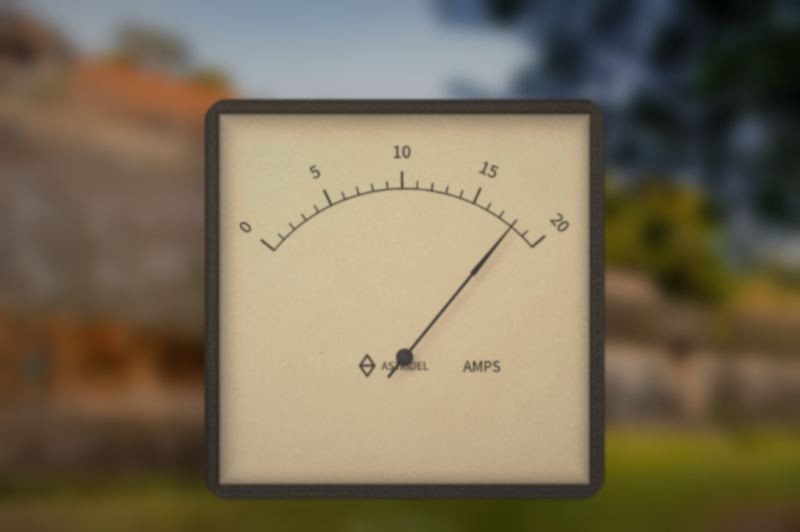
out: 18 A
